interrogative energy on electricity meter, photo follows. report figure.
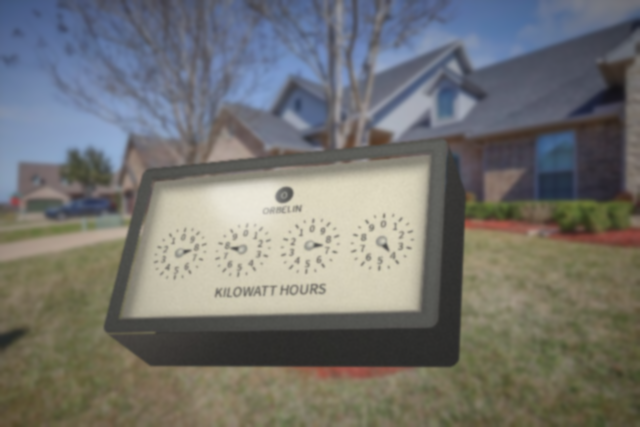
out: 7774 kWh
